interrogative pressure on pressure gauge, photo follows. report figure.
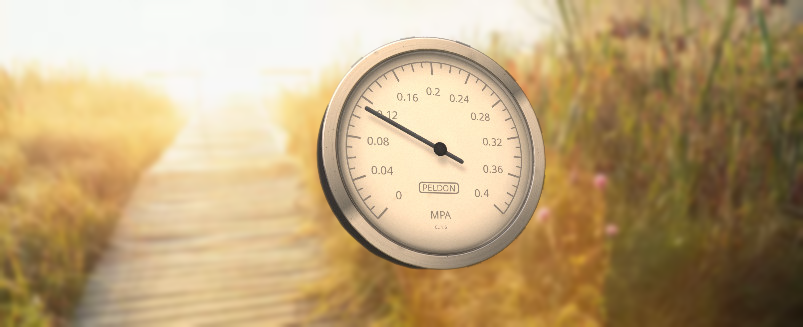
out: 0.11 MPa
